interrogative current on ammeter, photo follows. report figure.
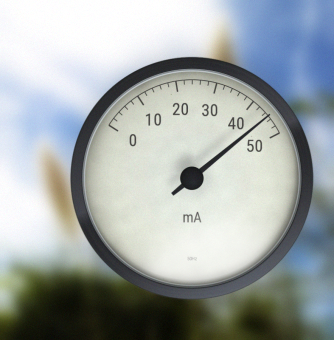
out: 45 mA
